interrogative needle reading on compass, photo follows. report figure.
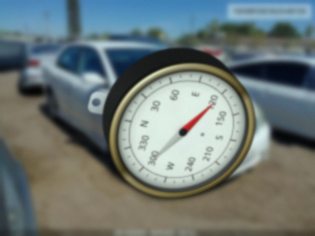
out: 120 °
